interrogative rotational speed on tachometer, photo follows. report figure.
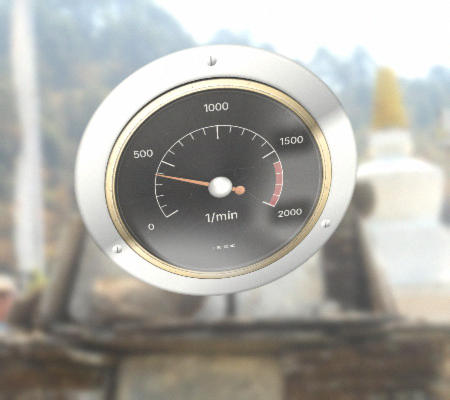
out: 400 rpm
